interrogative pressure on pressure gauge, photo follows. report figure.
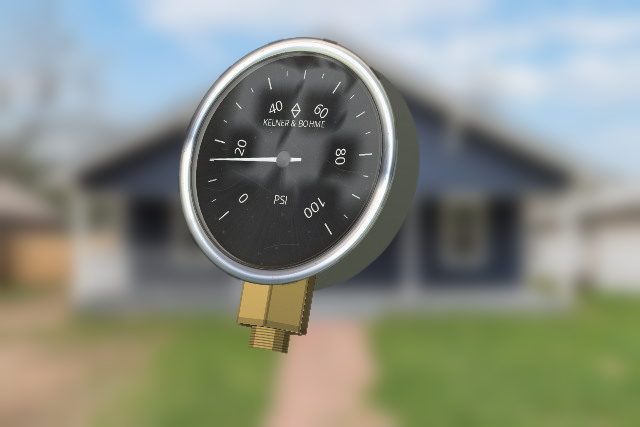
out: 15 psi
